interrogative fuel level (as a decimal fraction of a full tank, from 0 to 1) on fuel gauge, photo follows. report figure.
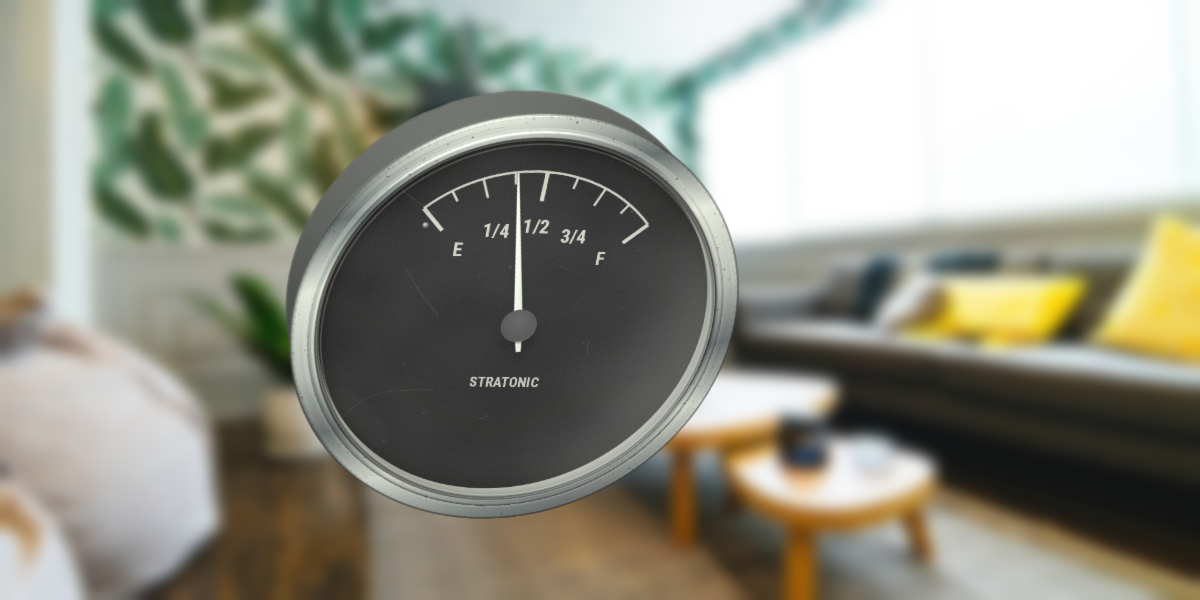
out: 0.375
